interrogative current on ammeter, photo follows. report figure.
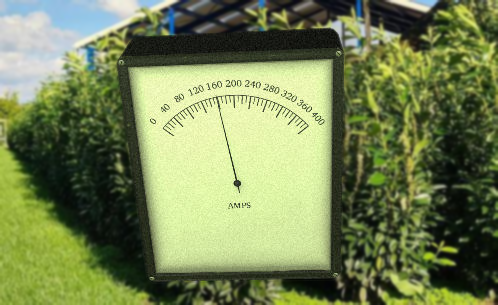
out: 160 A
